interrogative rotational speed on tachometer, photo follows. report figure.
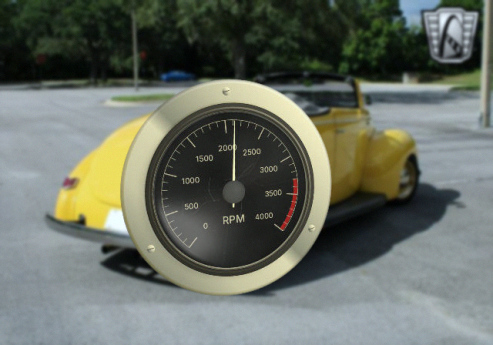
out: 2100 rpm
